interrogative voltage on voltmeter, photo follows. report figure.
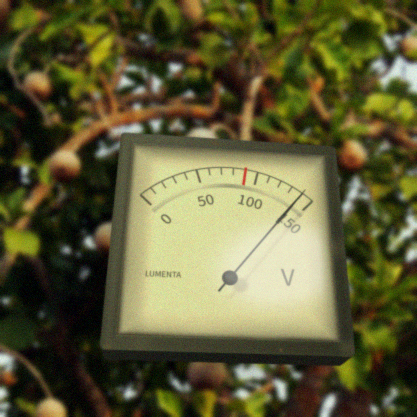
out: 140 V
